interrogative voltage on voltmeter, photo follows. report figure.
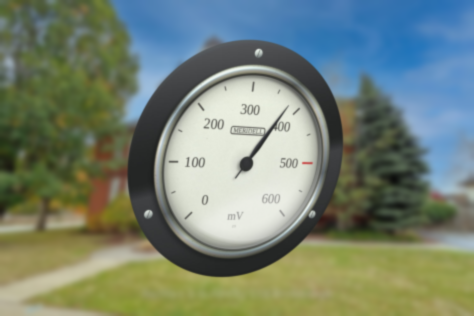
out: 375 mV
